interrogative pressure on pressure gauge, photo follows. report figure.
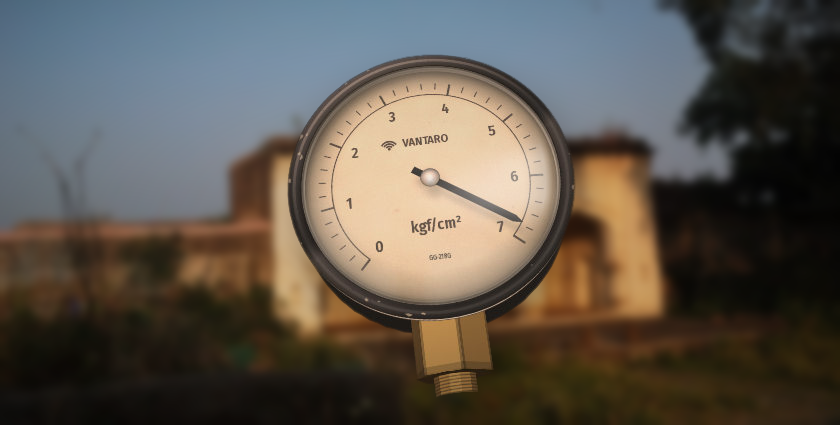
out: 6.8 kg/cm²
